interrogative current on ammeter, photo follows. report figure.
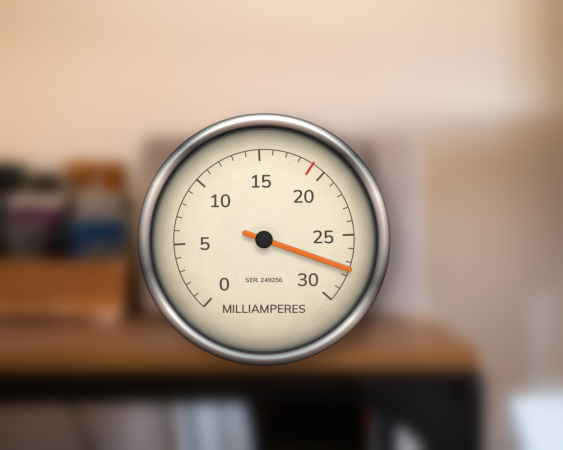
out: 27.5 mA
